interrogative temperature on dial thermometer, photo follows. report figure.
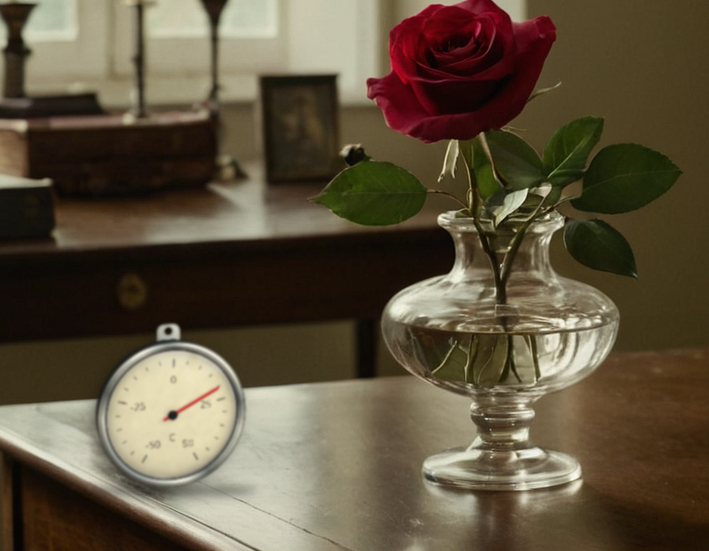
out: 20 °C
